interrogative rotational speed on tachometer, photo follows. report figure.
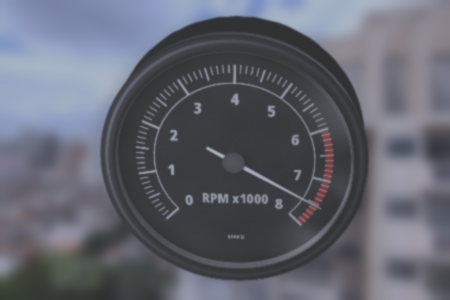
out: 7500 rpm
